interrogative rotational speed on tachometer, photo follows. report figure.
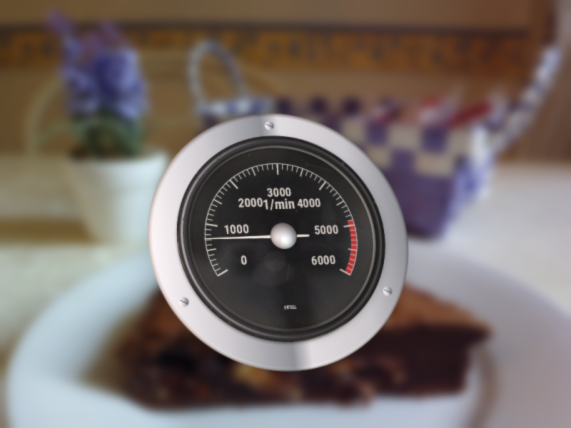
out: 700 rpm
